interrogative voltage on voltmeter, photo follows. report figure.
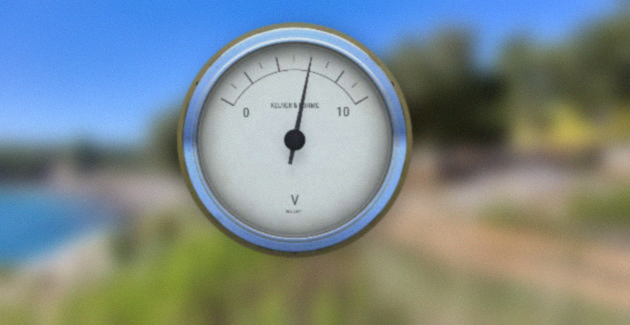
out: 6 V
